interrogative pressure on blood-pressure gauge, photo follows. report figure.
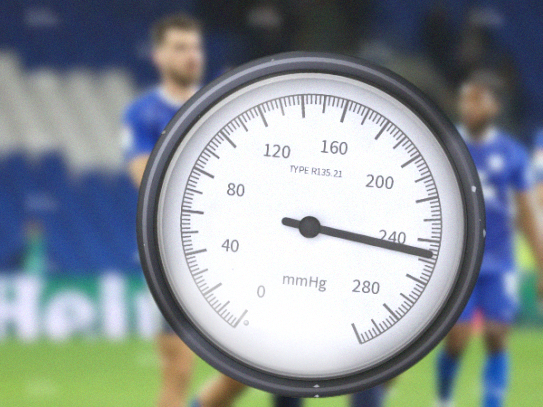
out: 246 mmHg
